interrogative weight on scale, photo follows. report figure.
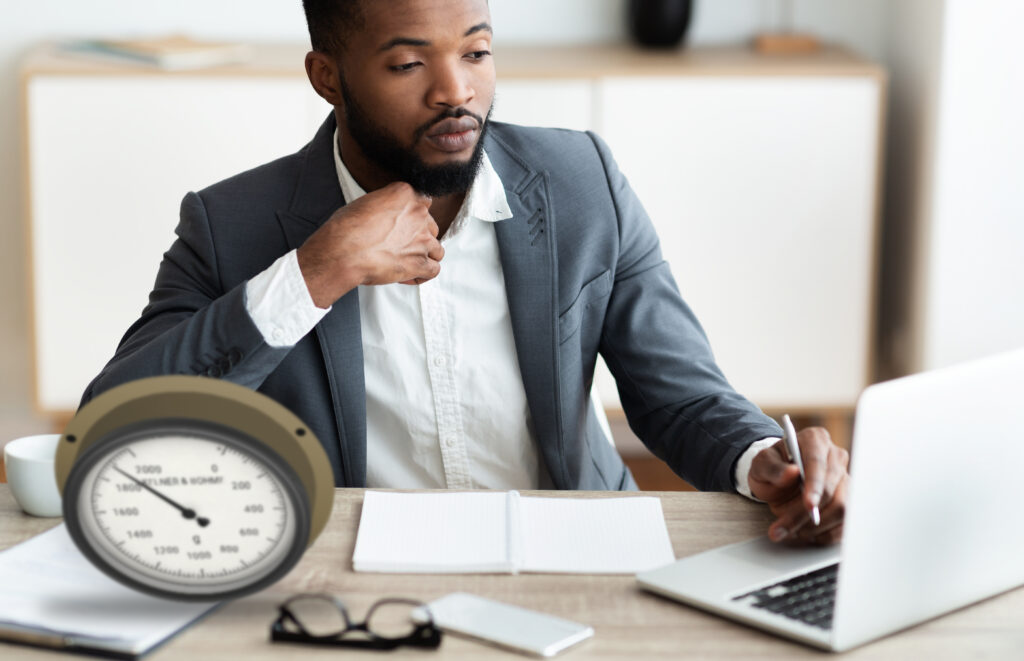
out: 1900 g
